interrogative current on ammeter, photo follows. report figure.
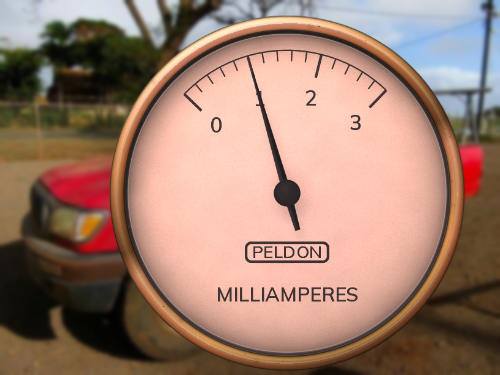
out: 1 mA
